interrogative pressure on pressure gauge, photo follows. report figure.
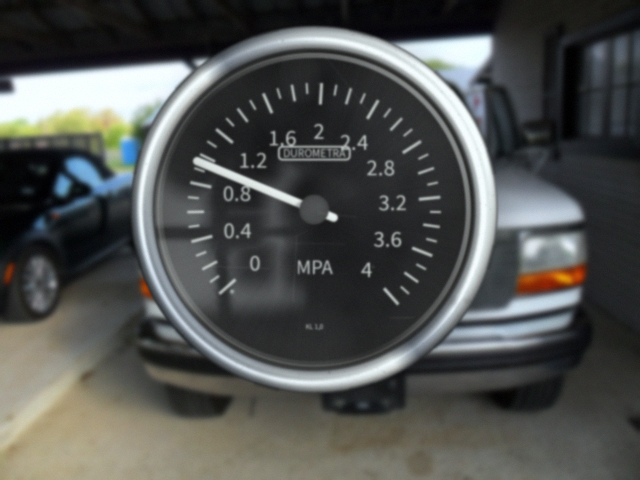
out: 0.95 MPa
